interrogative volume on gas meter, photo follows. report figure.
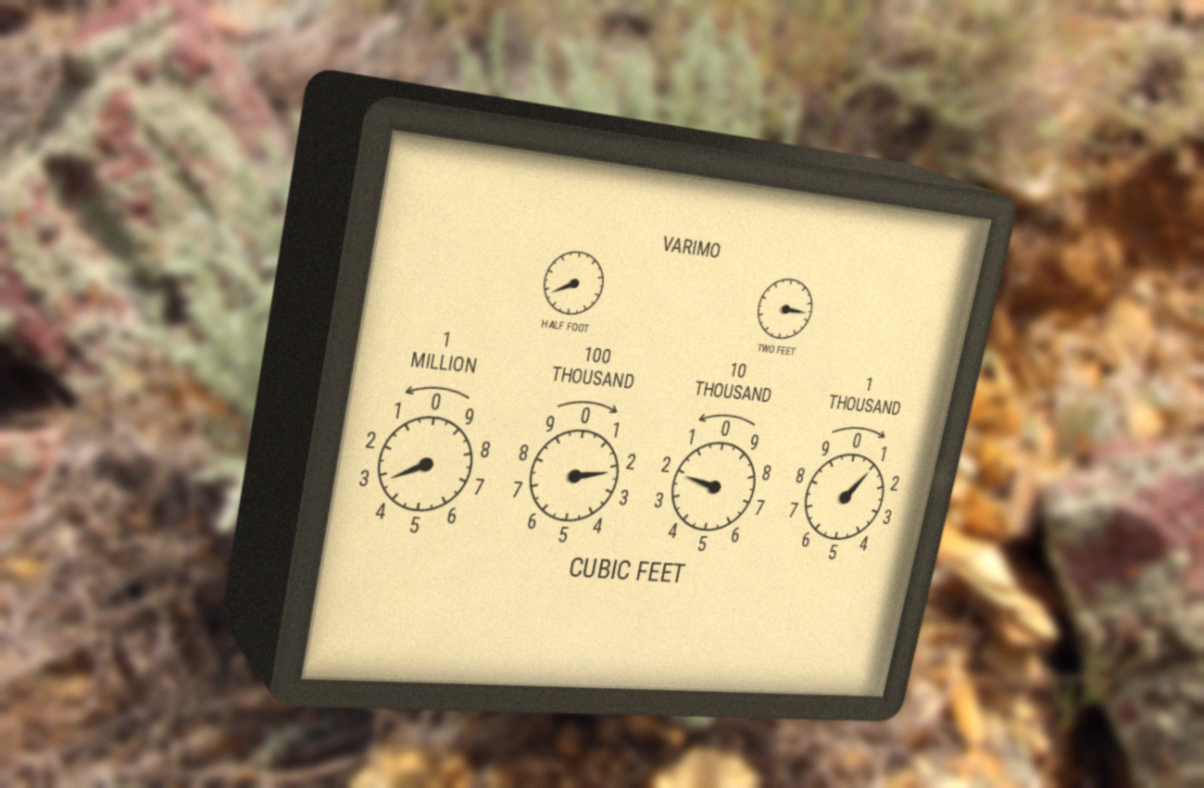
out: 322100 ft³
